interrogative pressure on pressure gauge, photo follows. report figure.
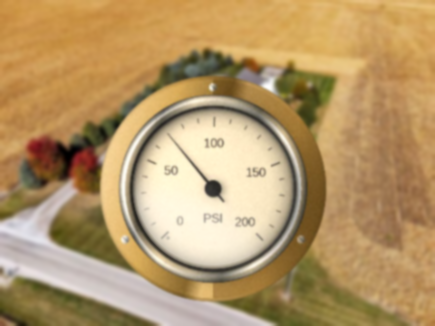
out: 70 psi
